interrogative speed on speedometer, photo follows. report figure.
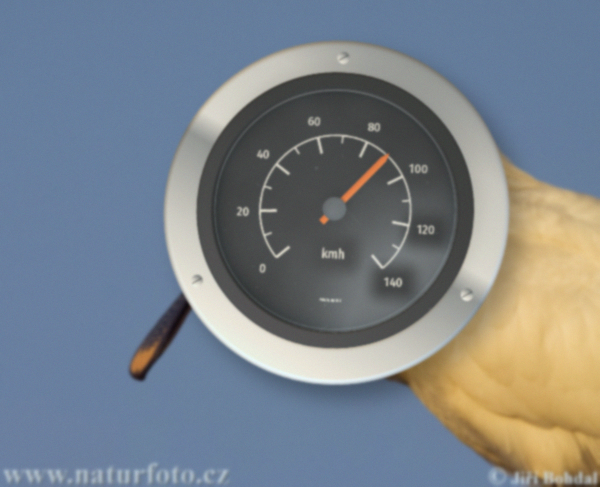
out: 90 km/h
